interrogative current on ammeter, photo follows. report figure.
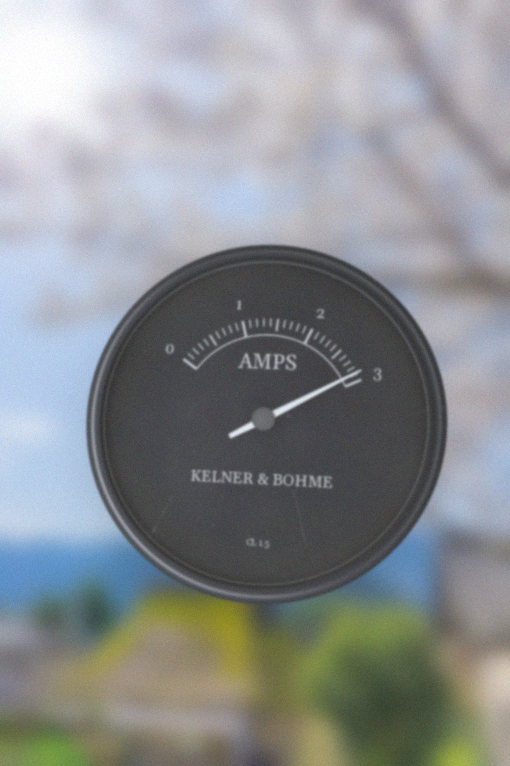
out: 2.9 A
